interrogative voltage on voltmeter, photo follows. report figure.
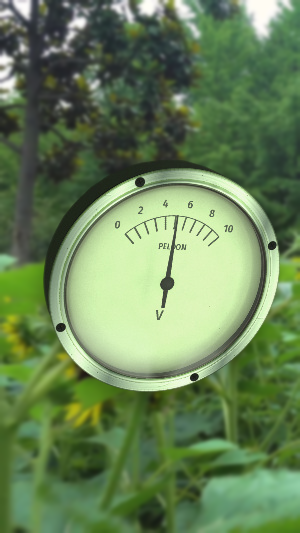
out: 5 V
